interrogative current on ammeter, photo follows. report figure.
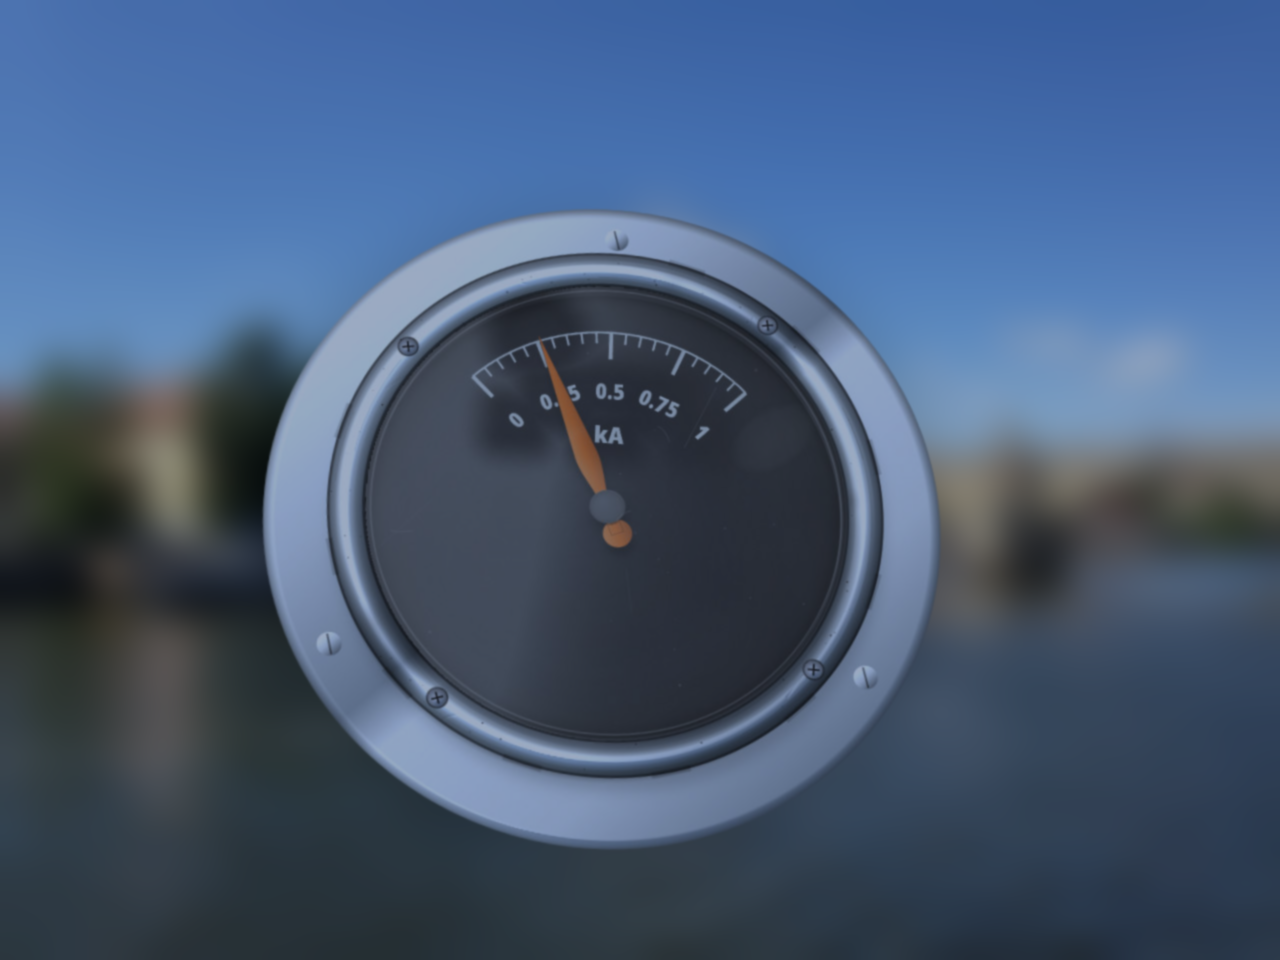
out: 0.25 kA
